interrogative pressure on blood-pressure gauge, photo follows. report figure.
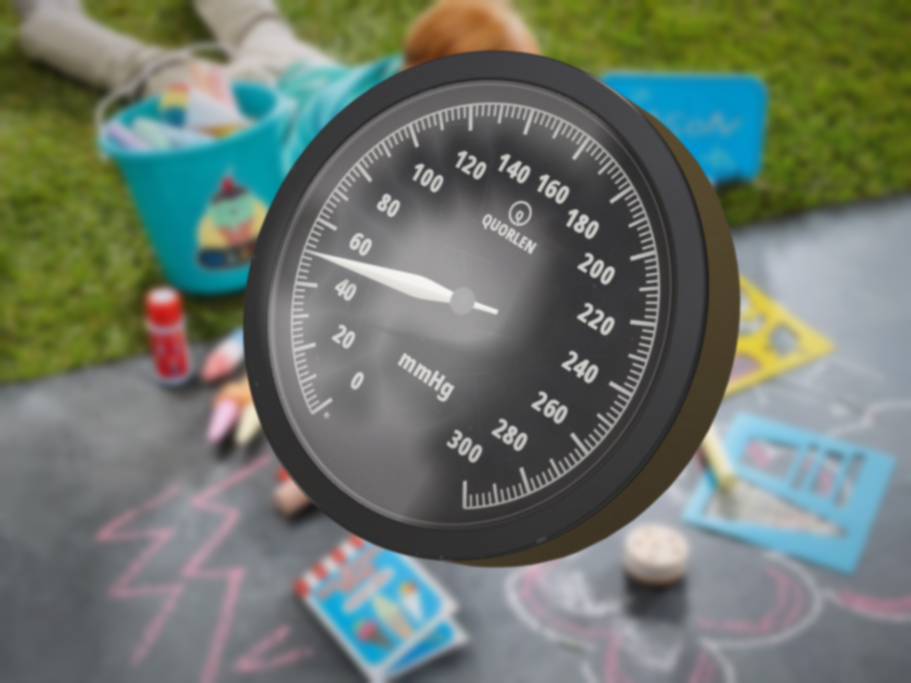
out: 50 mmHg
